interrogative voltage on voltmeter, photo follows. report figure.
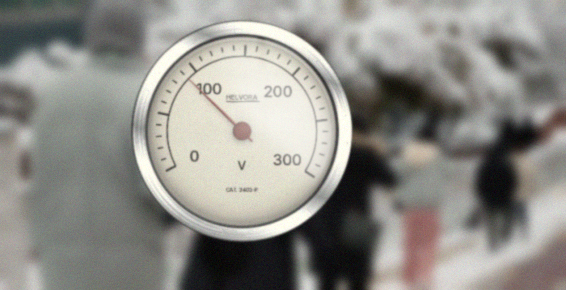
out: 90 V
